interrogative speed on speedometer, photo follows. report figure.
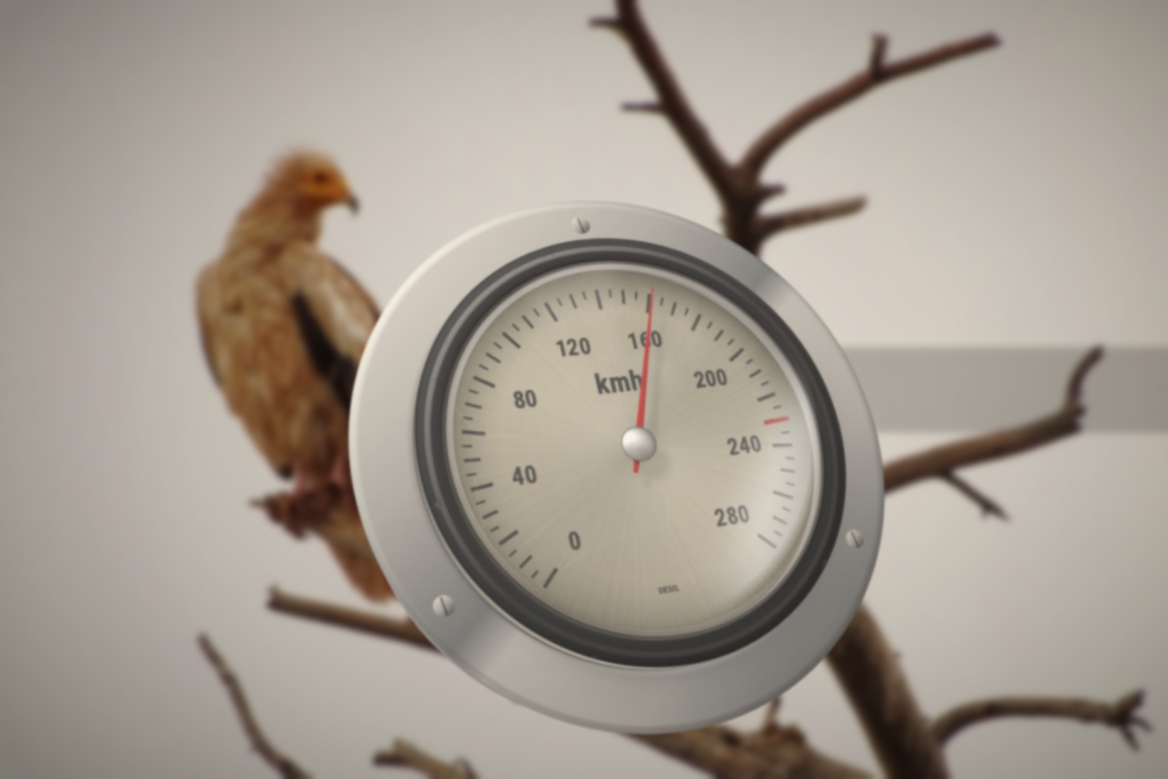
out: 160 km/h
